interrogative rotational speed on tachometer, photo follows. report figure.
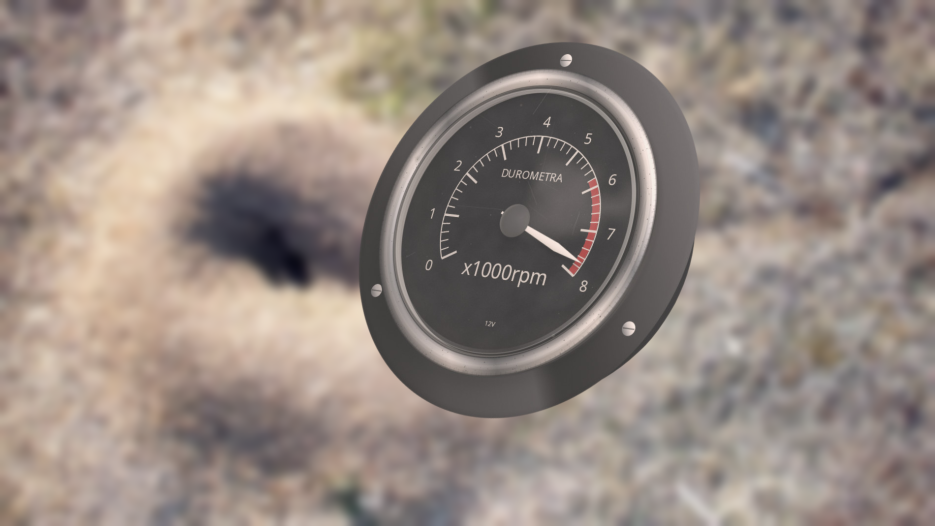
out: 7700 rpm
